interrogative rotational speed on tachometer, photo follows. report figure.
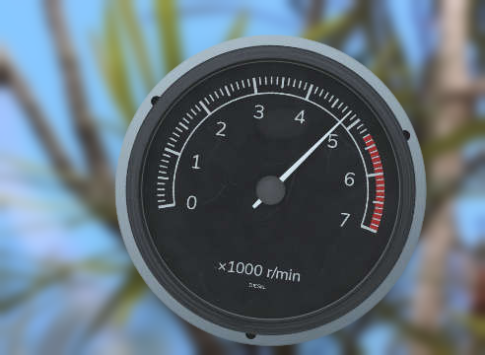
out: 4800 rpm
